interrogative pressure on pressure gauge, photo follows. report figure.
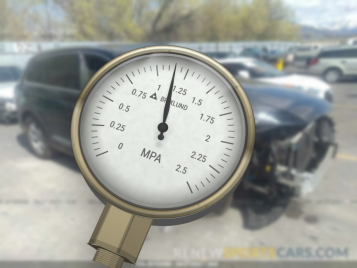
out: 1.15 MPa
